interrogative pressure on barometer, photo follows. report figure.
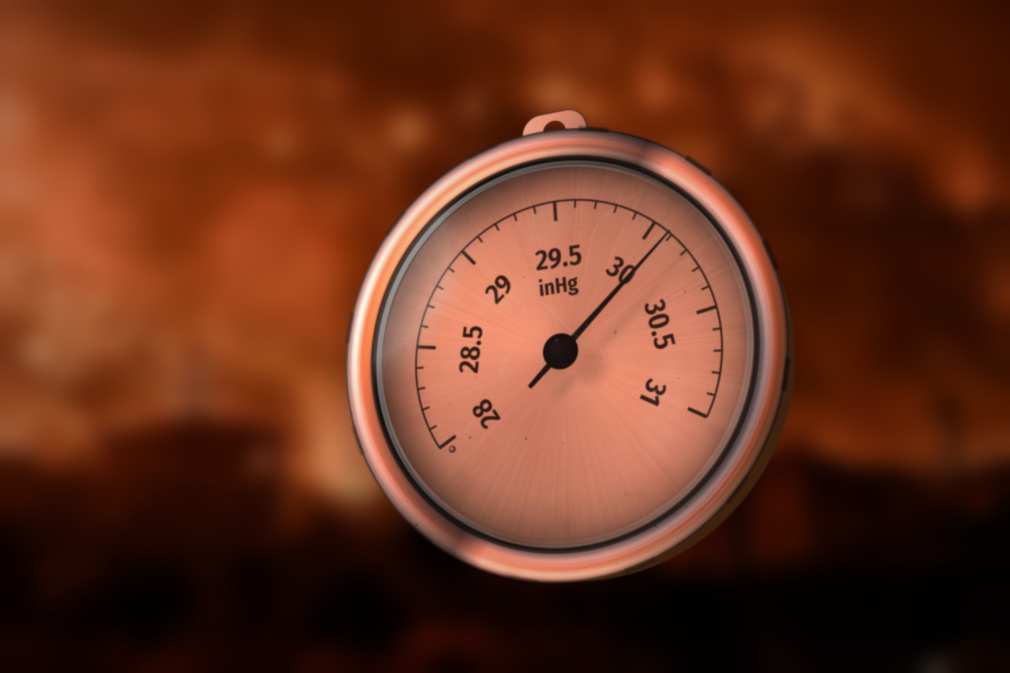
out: 30.1 inHg
